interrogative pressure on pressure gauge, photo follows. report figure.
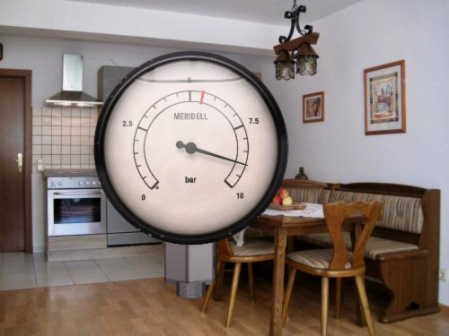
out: 9 bar
